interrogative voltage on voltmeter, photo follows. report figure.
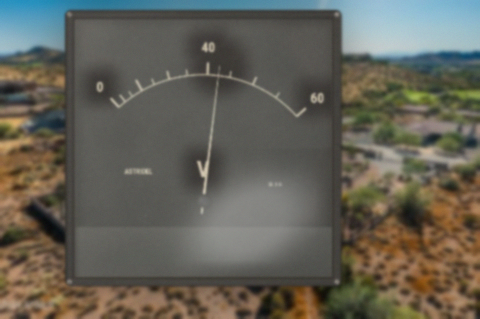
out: 42.5 V
